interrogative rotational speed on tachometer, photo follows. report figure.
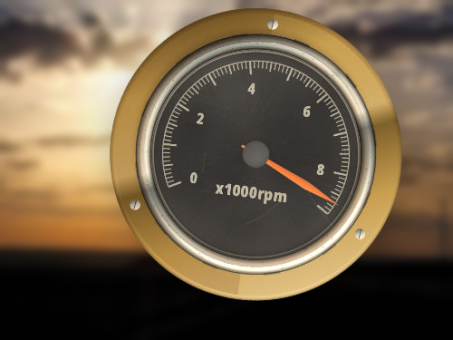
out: 8700 rpm
